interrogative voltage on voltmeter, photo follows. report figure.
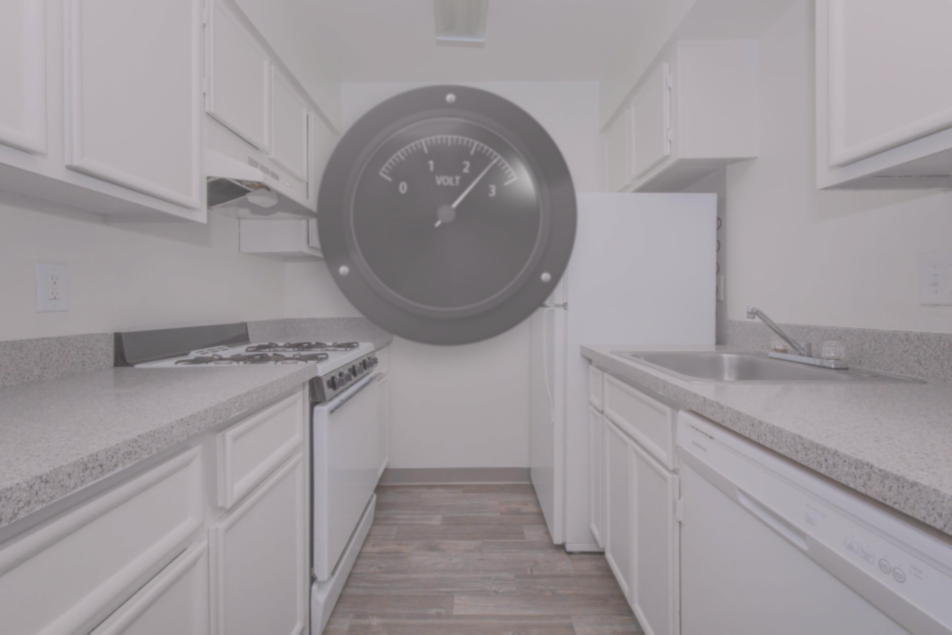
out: 2.5 V
